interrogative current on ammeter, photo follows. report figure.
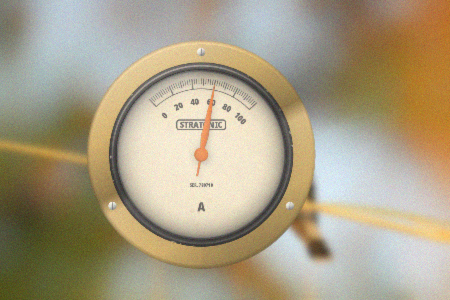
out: 60 A
